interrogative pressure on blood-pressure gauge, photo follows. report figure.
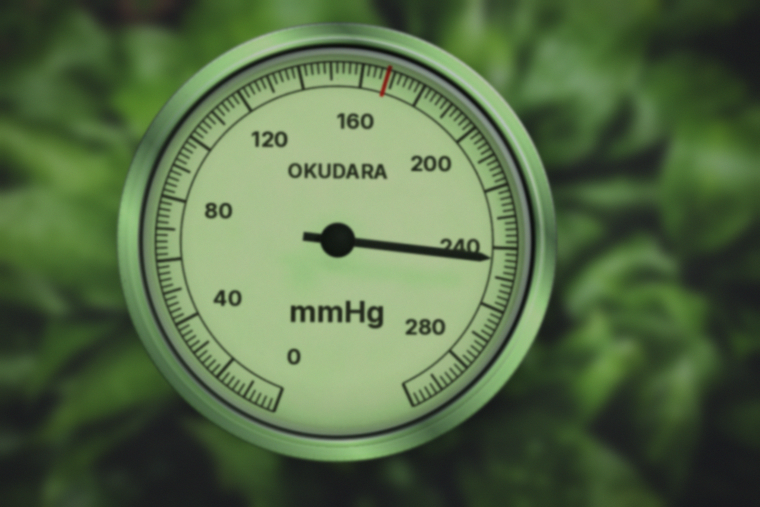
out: 244 mmHg
